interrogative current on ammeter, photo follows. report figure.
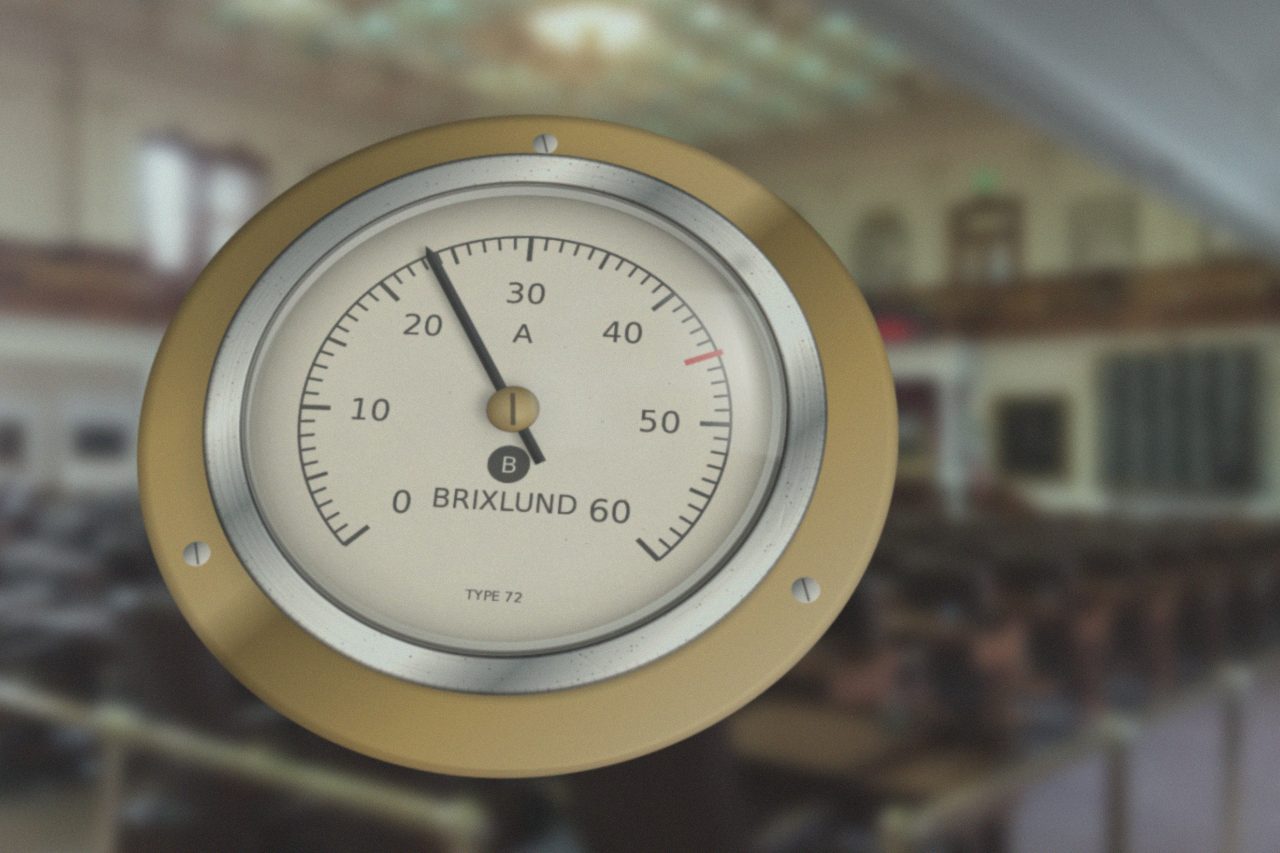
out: 23.5 A
